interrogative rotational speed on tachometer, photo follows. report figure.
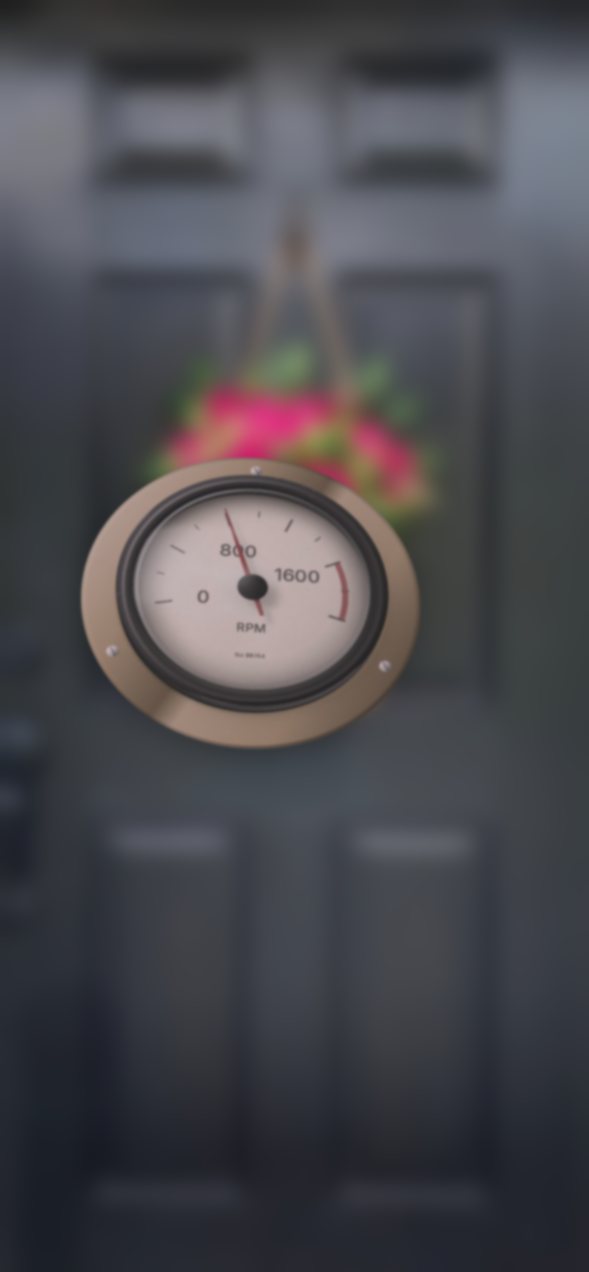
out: 800 rpm
